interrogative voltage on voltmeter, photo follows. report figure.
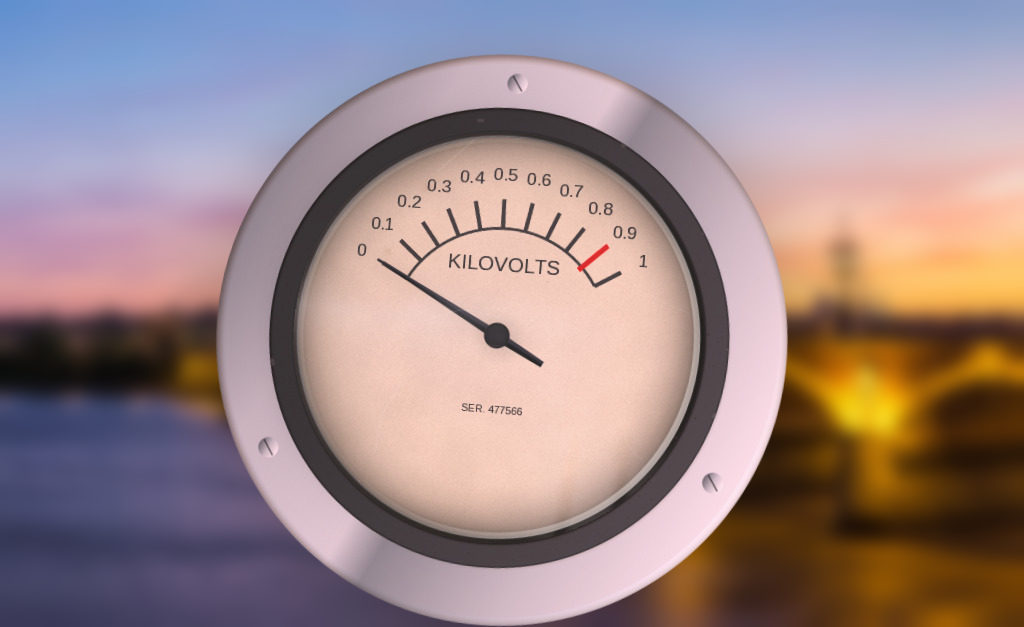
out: 0 kV
